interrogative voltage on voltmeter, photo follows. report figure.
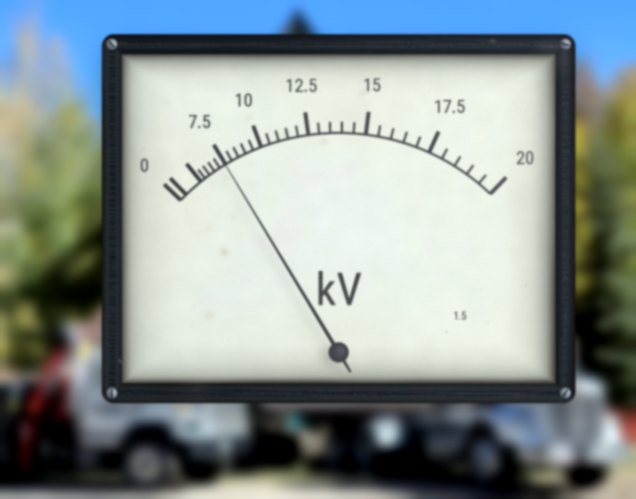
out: 7.5 kV
